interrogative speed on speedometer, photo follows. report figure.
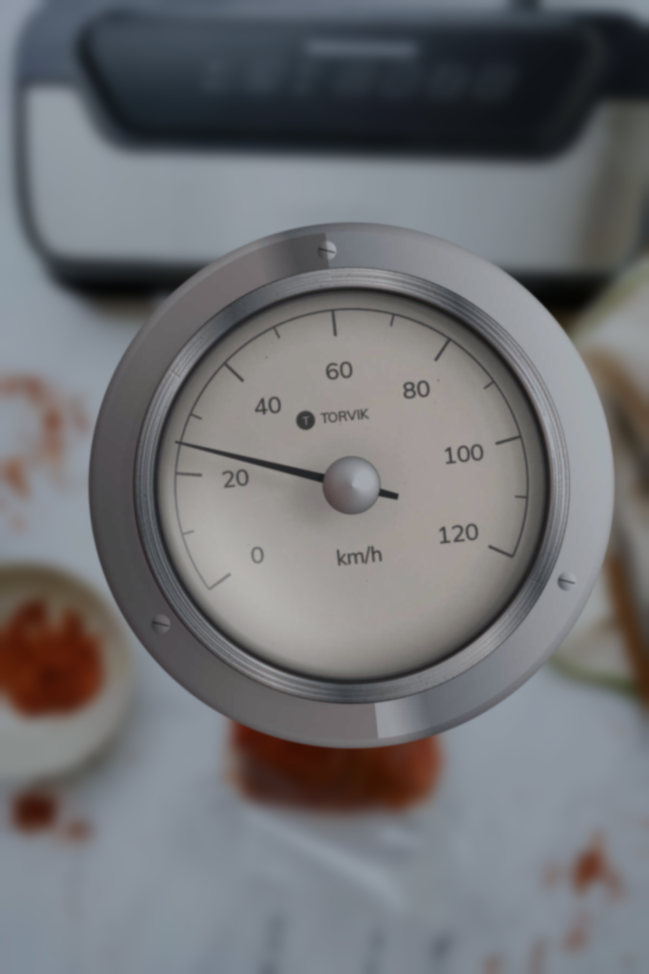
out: 25 km/h
